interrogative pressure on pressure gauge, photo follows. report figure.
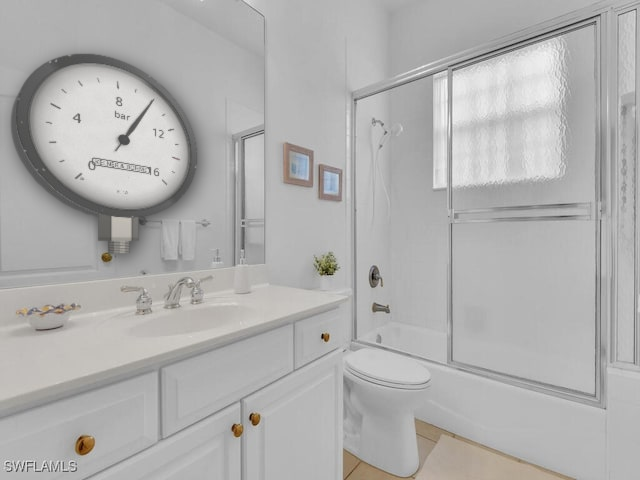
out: 10 bar
